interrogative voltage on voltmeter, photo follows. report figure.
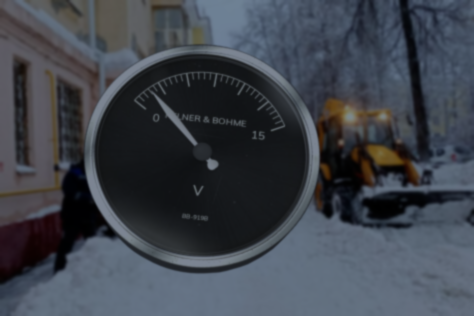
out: 1.5 V
